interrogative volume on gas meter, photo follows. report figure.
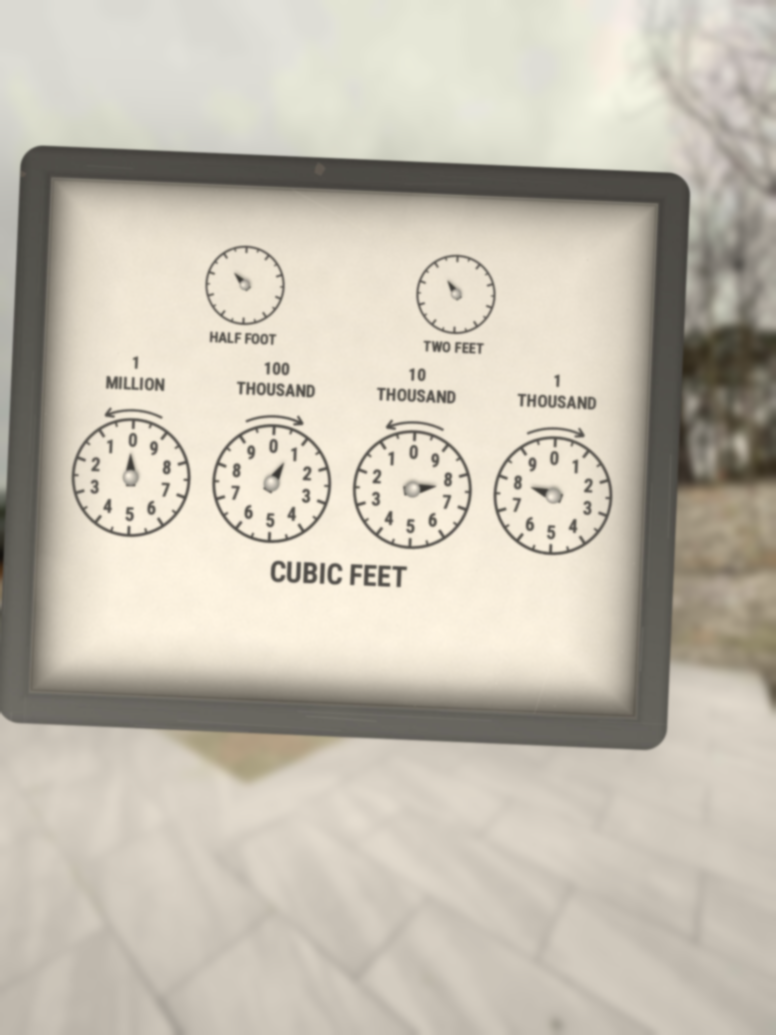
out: 7800 ft³
